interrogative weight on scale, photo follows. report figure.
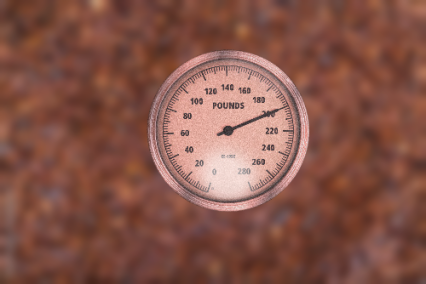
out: 200 lb
